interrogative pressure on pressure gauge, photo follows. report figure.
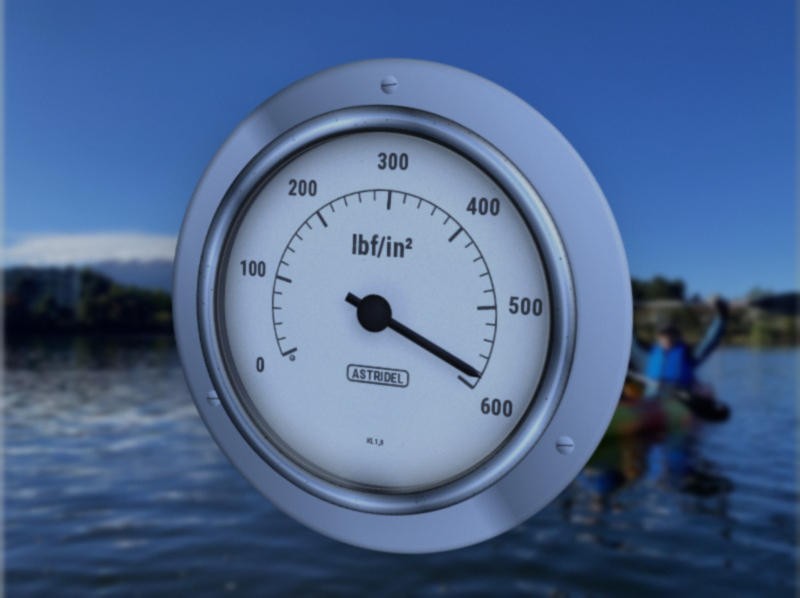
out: 580 psi
